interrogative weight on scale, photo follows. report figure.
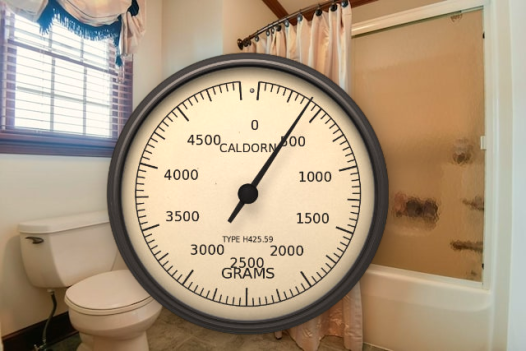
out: 400 g
